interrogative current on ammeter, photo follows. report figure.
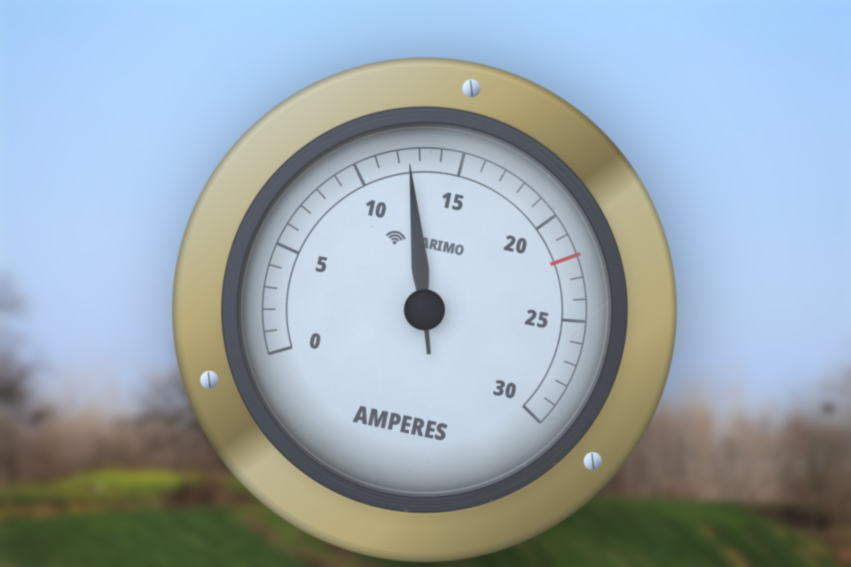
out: 12.5 A
